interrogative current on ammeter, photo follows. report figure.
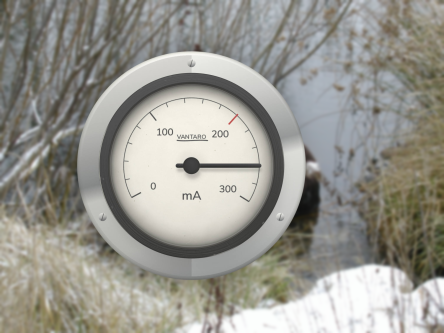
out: 260 mA
